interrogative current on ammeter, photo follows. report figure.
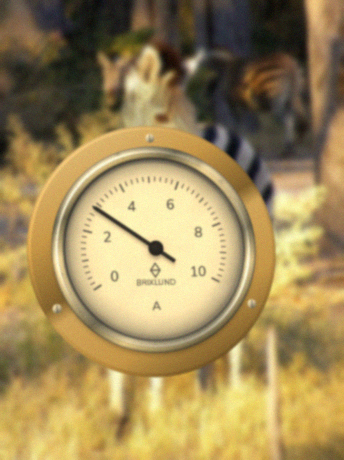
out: 2.8 A
